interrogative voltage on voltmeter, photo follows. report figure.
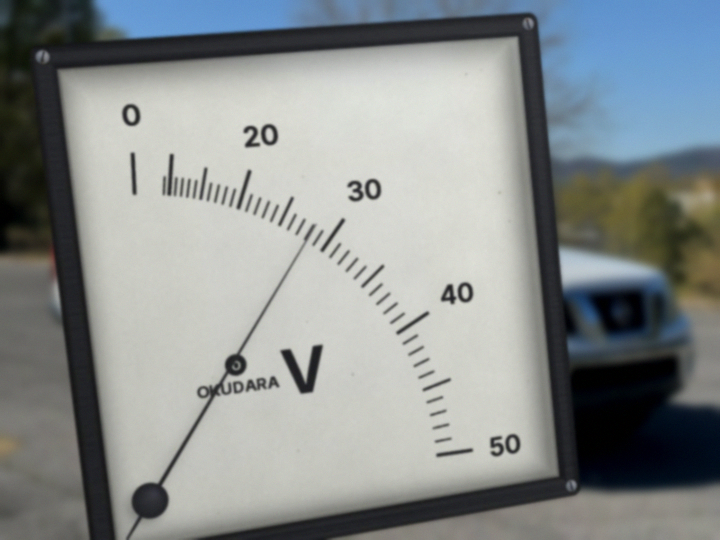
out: 28 V
